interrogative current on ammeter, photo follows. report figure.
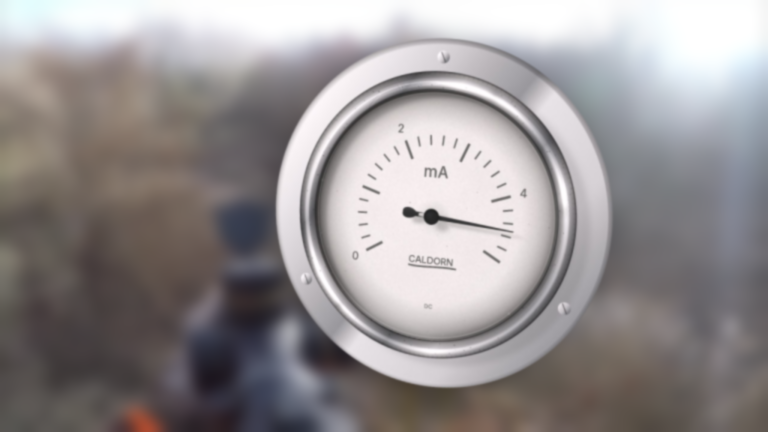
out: 4.5 mA
